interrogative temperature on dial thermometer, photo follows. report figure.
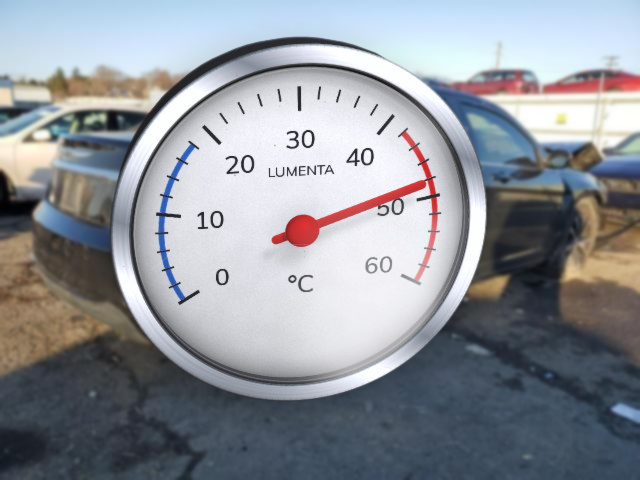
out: 48 °C
